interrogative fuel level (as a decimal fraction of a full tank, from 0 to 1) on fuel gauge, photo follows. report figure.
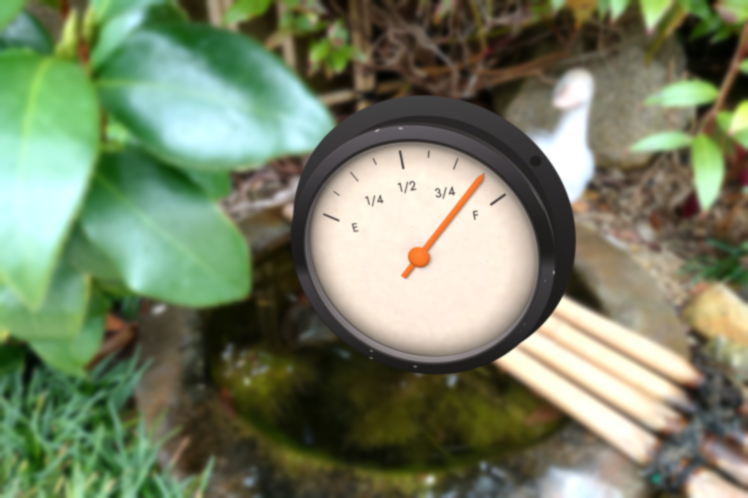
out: 0.875
